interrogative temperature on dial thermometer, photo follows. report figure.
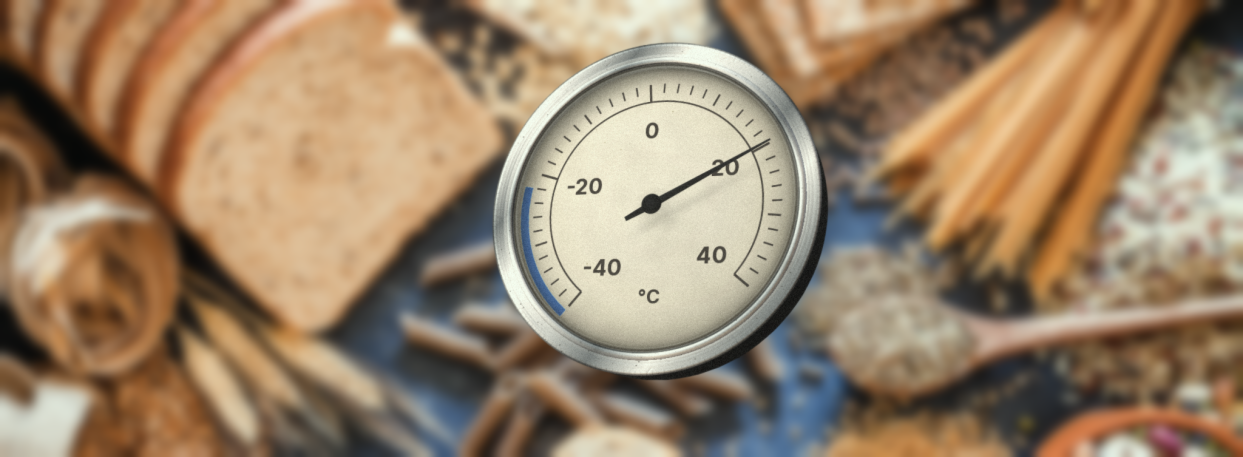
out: 20 °C
